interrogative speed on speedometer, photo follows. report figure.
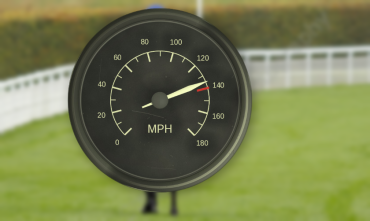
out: 135 mph
